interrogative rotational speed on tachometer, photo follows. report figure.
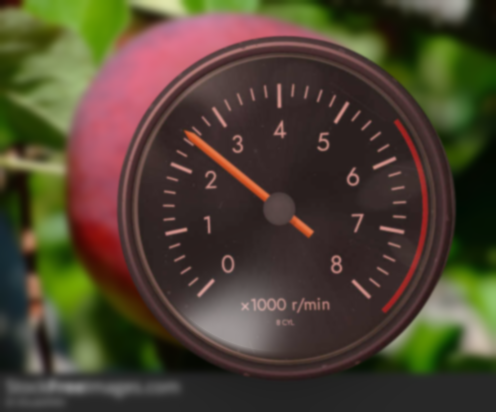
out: 2500 rpm
